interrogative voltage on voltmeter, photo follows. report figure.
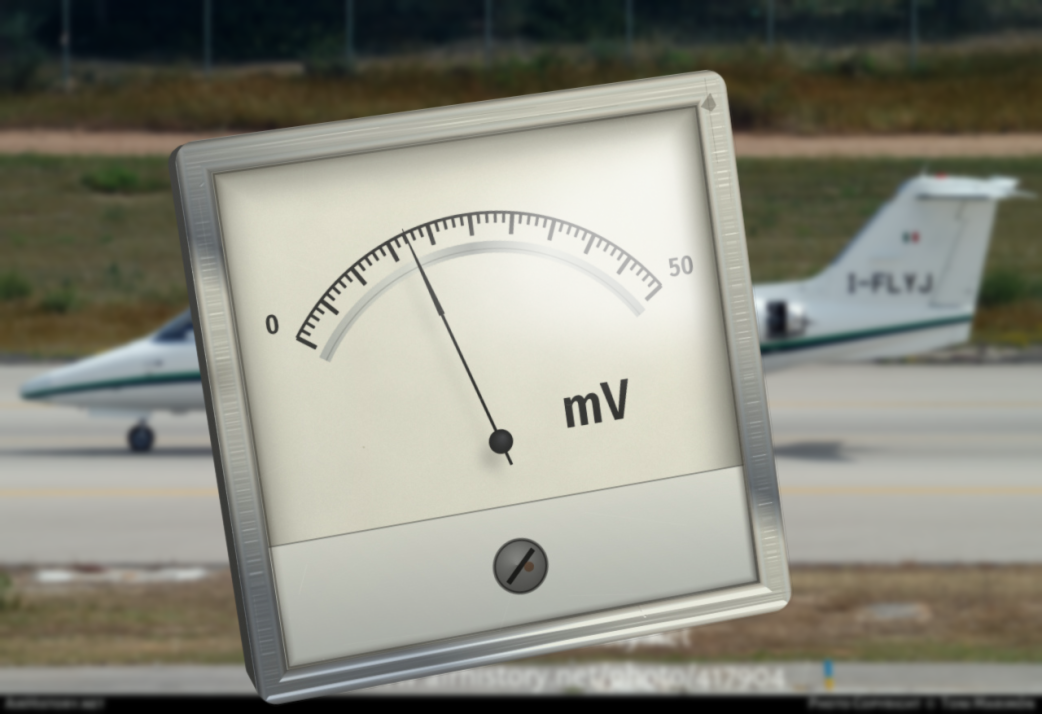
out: 17 mV
